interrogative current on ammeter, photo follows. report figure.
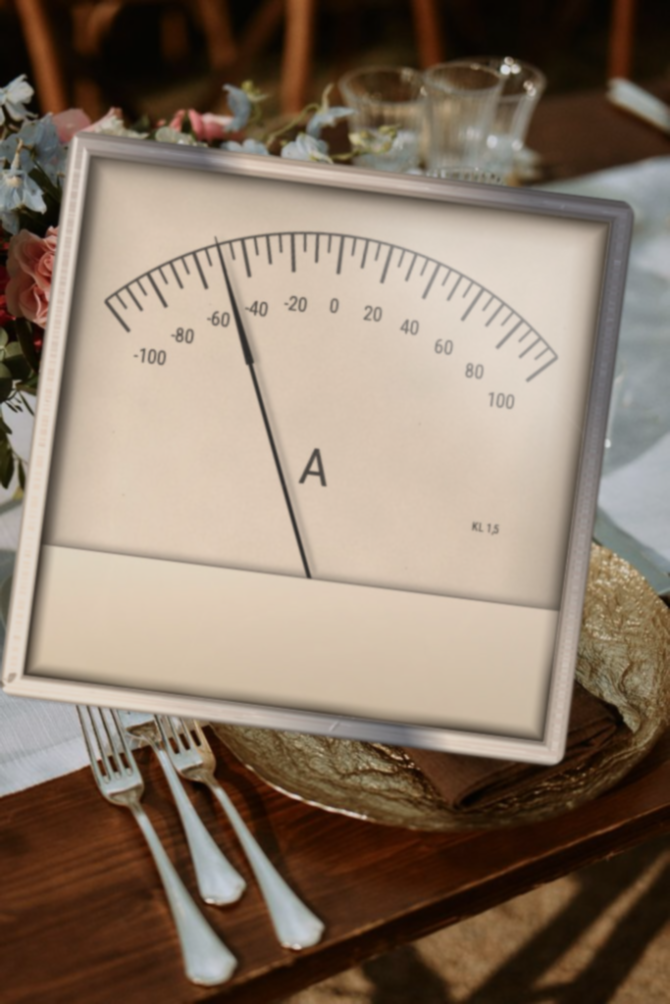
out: -50 A
